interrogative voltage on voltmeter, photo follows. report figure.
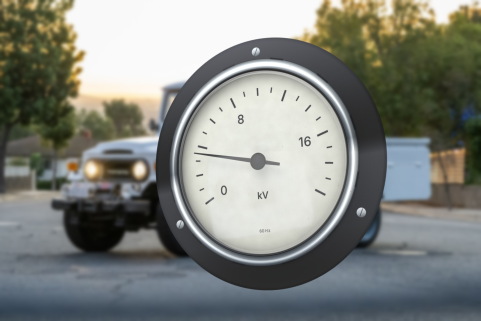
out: 3.5 kV
